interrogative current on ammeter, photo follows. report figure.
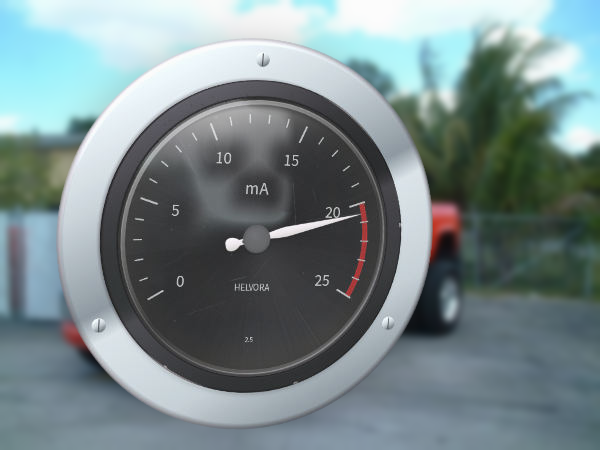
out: 20.5 mA
